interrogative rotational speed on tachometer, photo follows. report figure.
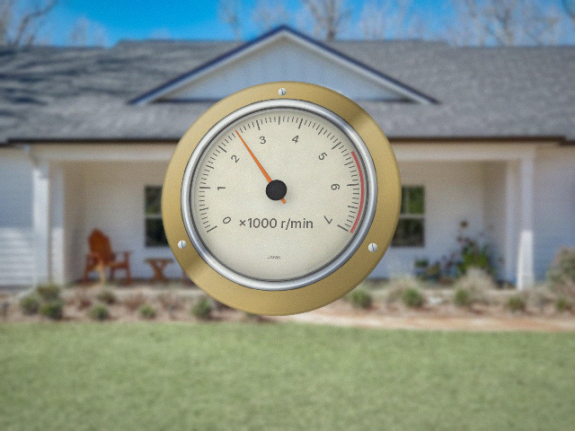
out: 2500 rpm
